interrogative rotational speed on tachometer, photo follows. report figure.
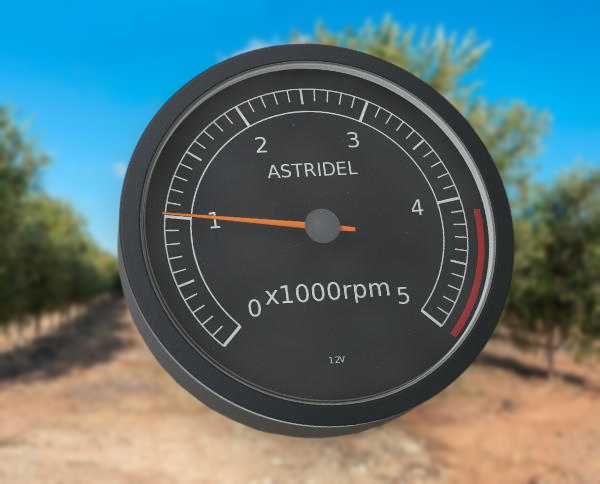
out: 1000 rpm
